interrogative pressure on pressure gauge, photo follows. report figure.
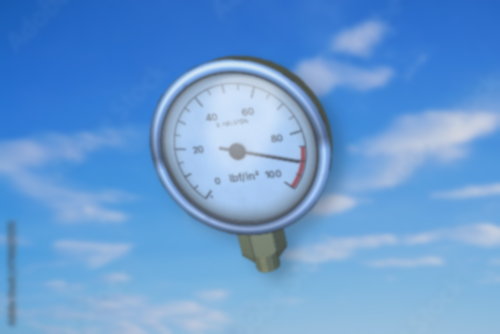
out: 90 psi
